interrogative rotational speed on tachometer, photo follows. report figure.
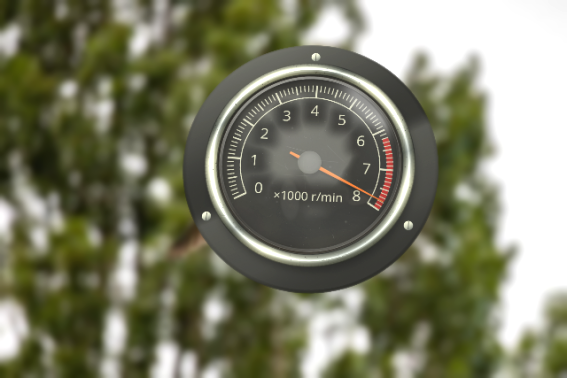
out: 7800 rpm
